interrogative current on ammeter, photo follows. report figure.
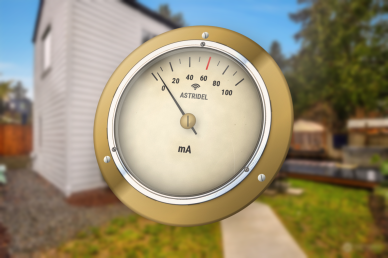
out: 5 mA
